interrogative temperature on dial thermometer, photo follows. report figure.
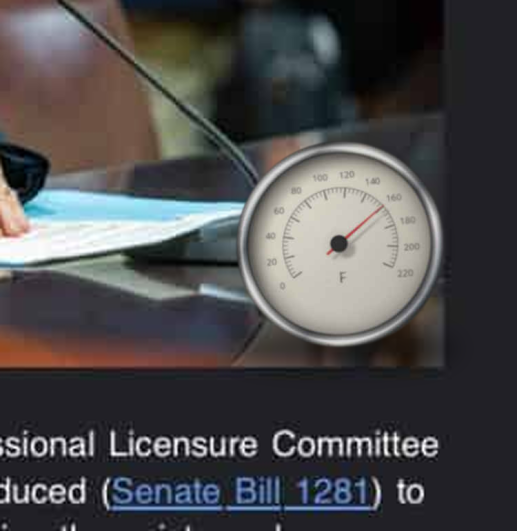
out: 160 °F
